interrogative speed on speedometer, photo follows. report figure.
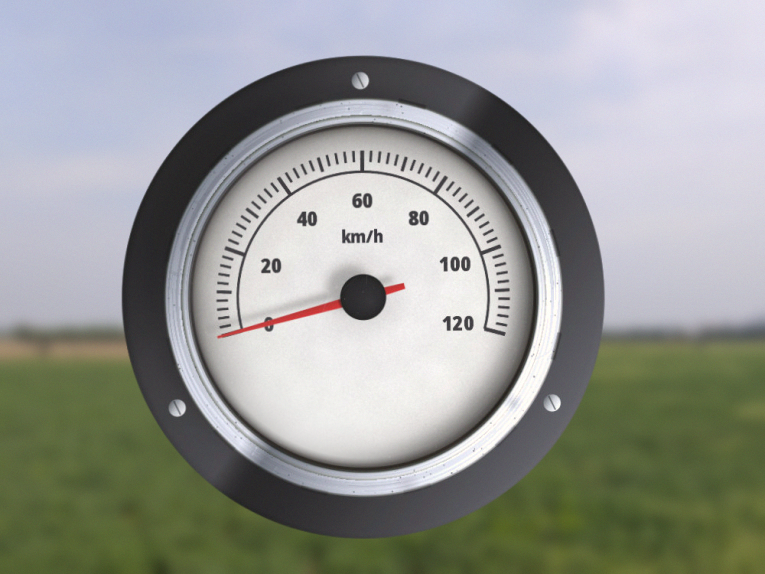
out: 0 km/h
